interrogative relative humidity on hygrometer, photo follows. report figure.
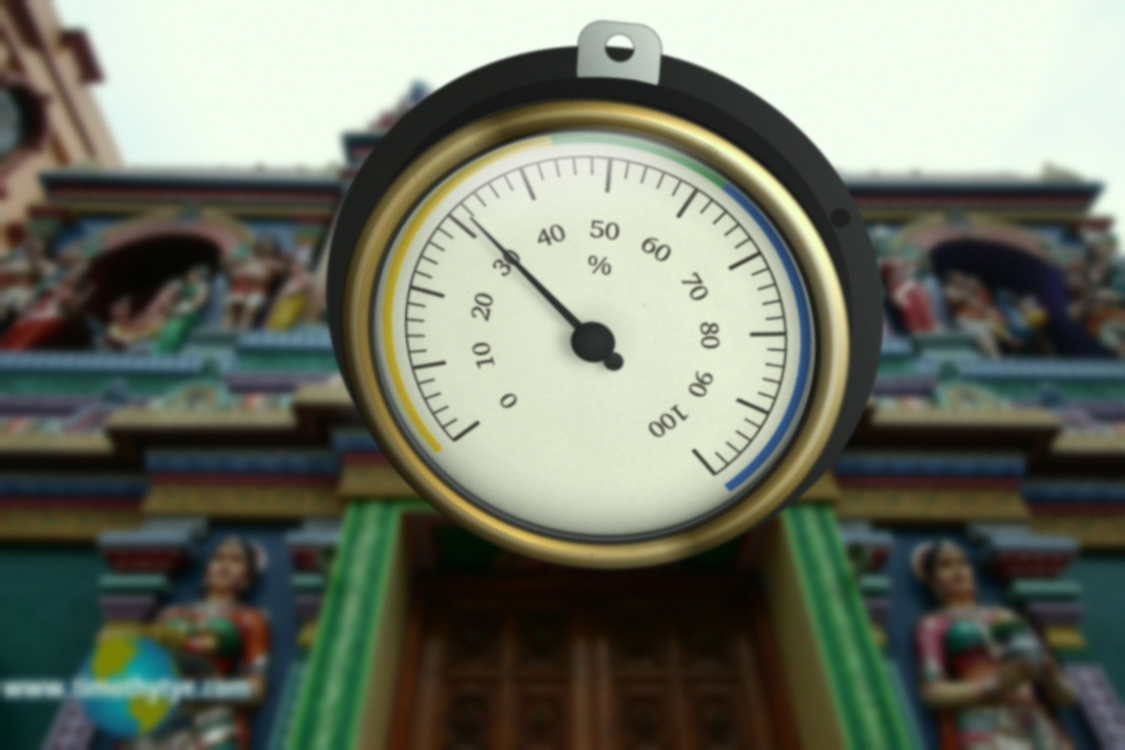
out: 32 %
